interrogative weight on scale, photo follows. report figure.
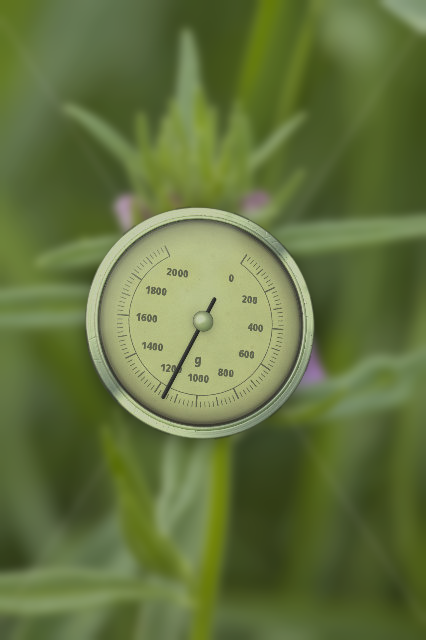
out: 1160 g
